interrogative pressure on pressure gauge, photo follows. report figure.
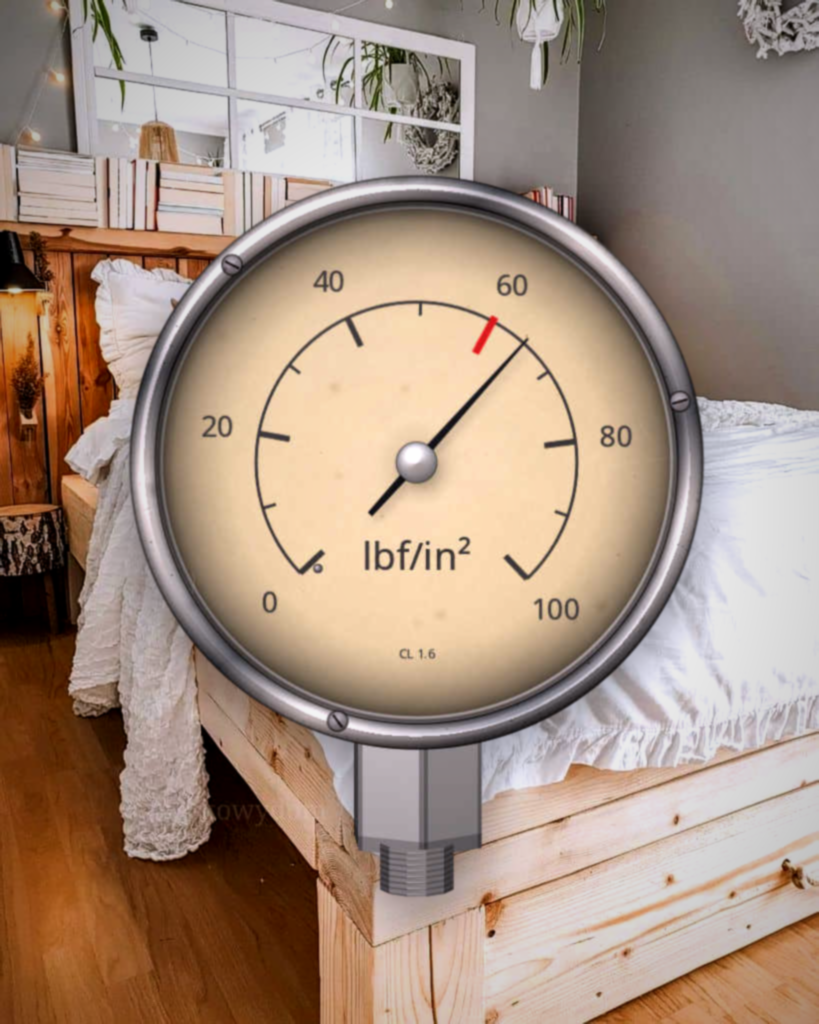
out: 65 psi
